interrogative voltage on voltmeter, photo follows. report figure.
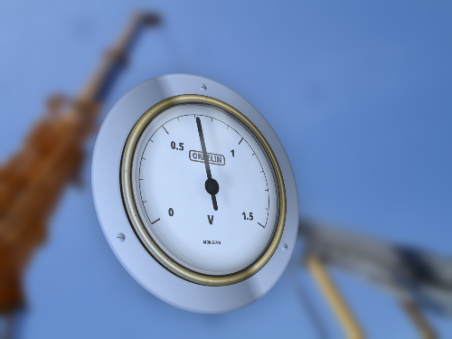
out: 0.7 V
